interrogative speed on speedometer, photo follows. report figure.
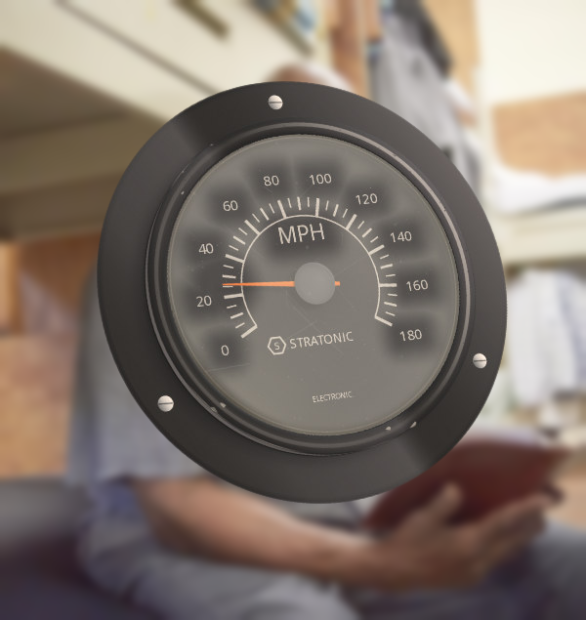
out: 25 mph
